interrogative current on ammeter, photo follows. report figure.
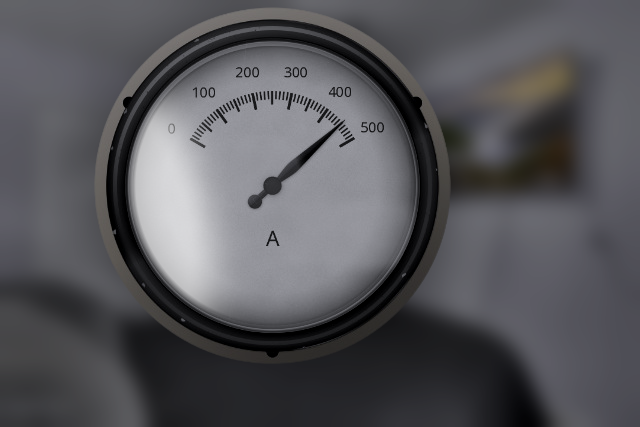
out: 450 A
